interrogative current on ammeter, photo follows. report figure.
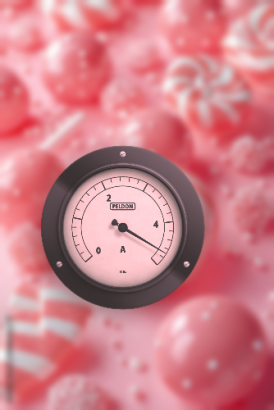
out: 4.7 A
